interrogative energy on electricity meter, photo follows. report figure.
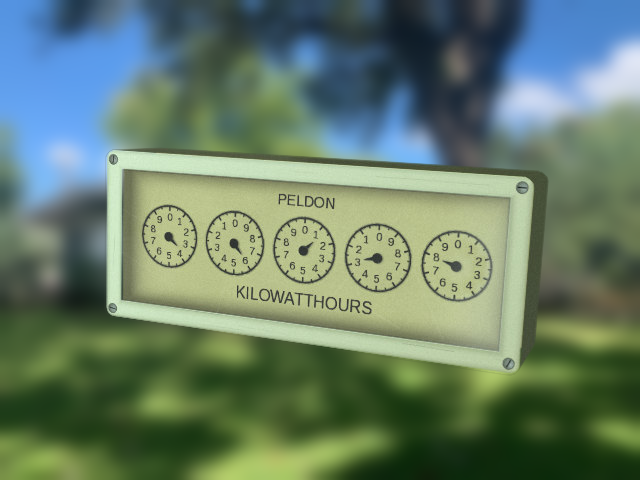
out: 36128 kWh
